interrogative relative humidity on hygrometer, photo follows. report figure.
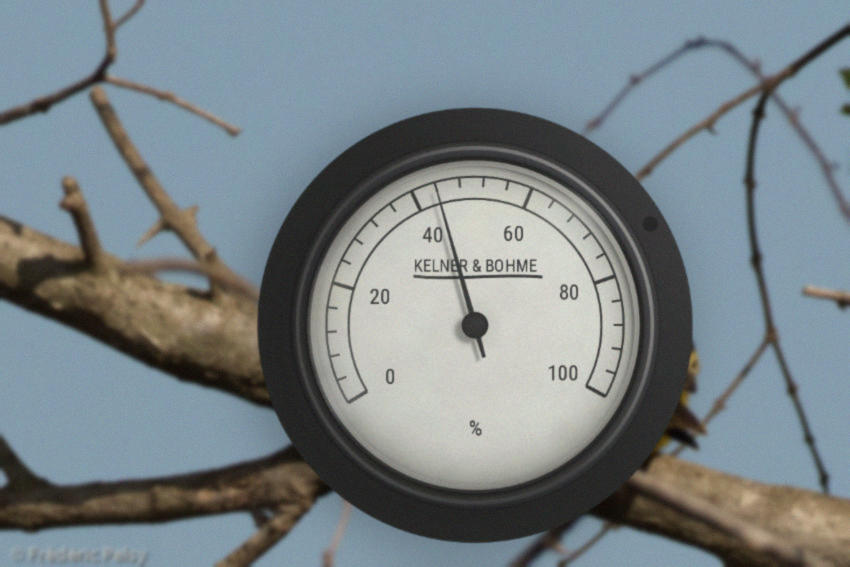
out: 44 %
